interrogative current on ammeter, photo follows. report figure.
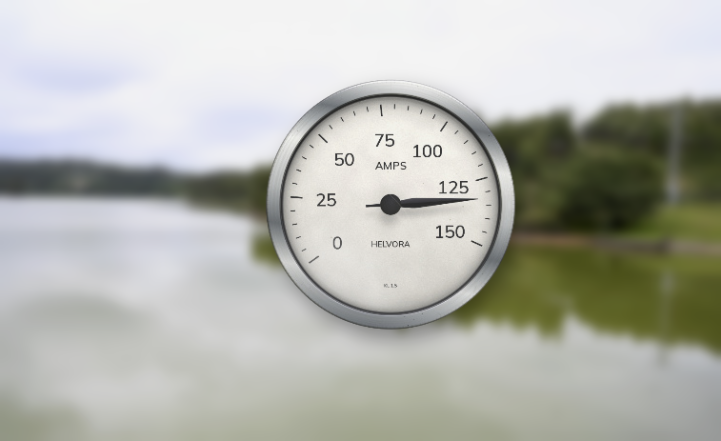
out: 132.5 A
